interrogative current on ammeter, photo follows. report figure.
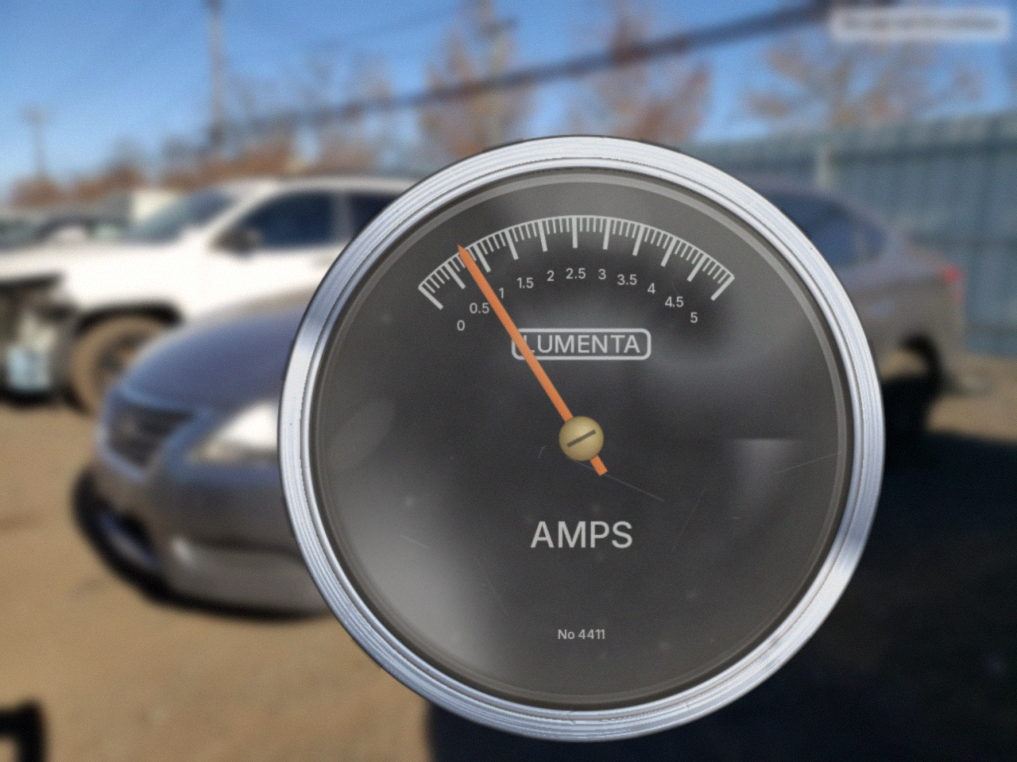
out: 0.8 A
